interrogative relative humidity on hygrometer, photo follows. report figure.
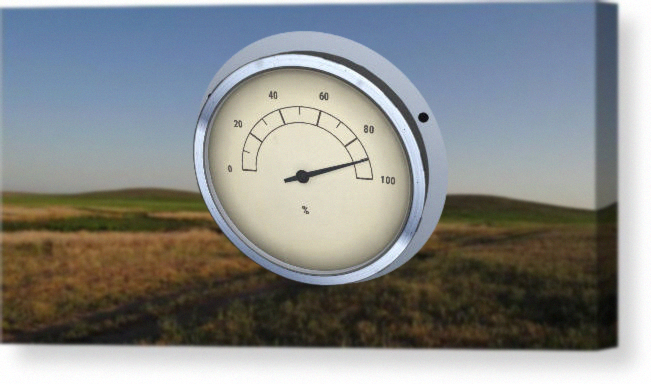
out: 90 %
